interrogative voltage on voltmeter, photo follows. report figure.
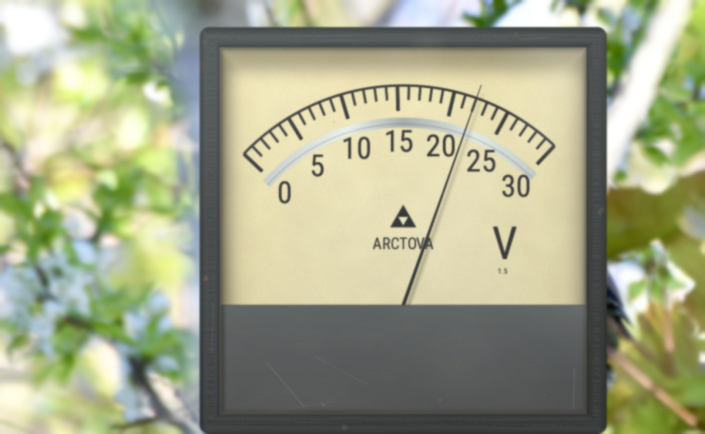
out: 22 V
